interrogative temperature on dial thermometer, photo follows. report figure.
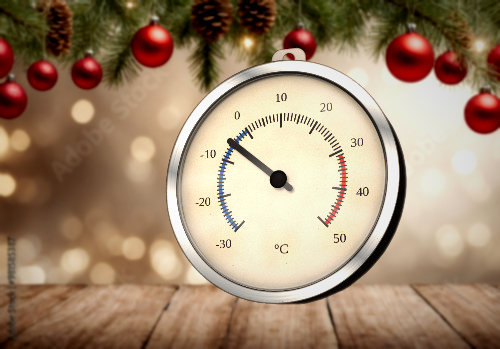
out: -5 °C
